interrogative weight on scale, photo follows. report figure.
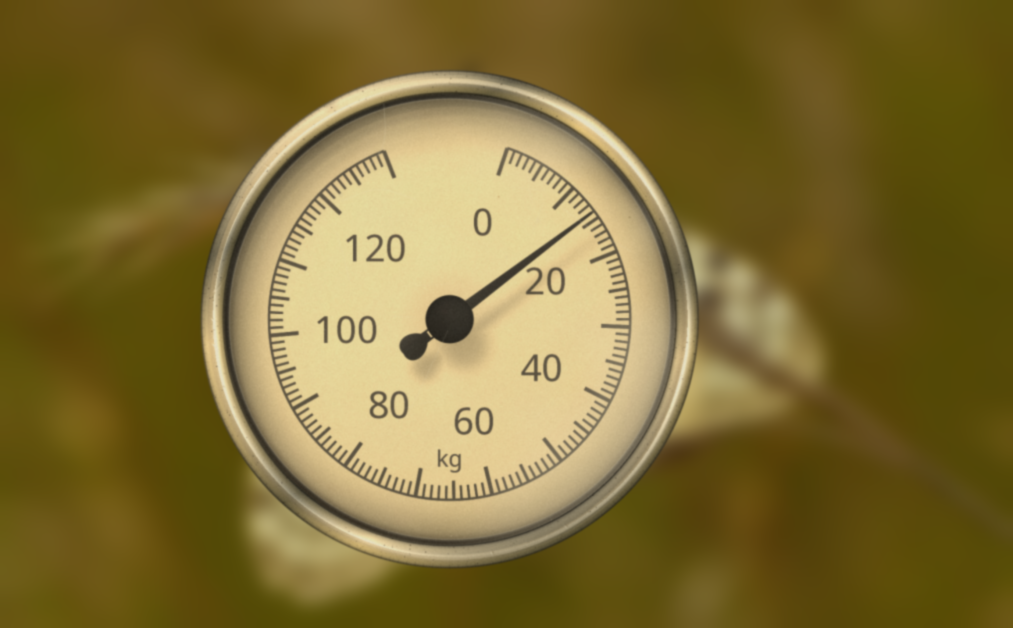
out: 14 kg
